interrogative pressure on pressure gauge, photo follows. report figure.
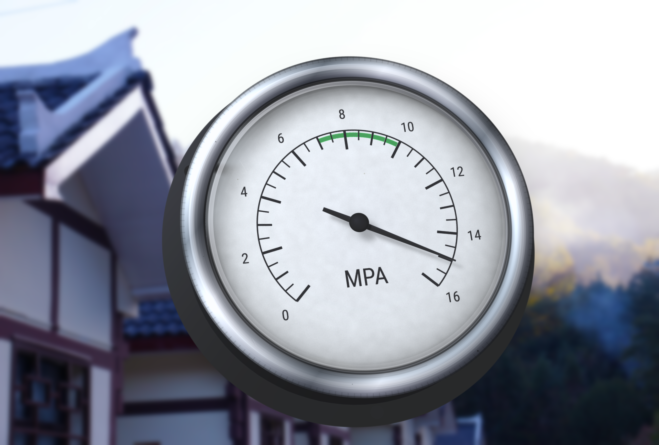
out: 15 MPa
